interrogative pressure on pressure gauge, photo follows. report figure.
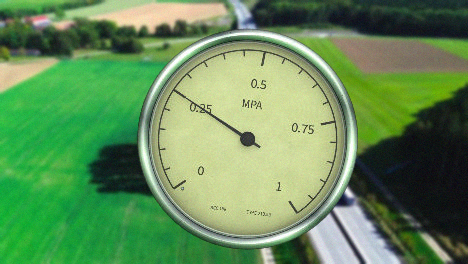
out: 0.25 MPa
